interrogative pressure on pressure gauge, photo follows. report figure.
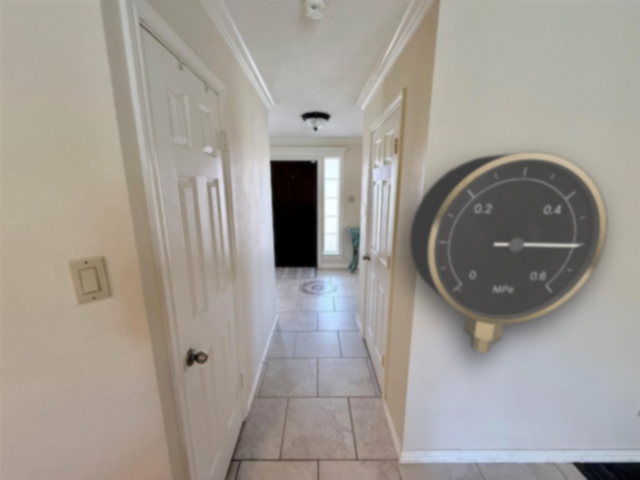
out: 0.5 MPa
